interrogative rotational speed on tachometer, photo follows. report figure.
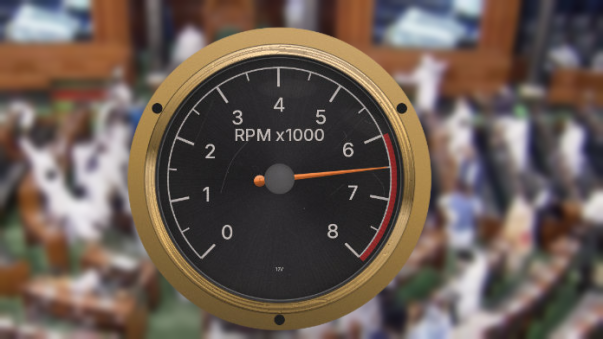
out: 6500 rpm
